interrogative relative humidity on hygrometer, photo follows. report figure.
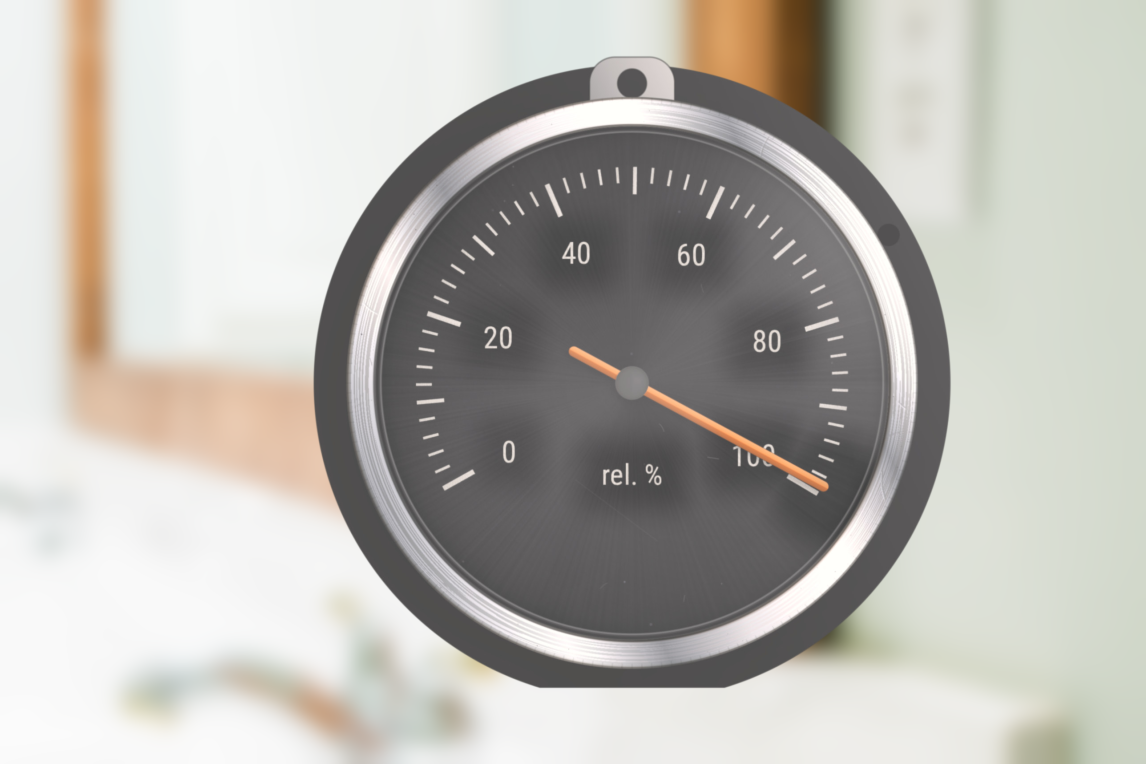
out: 99 %
